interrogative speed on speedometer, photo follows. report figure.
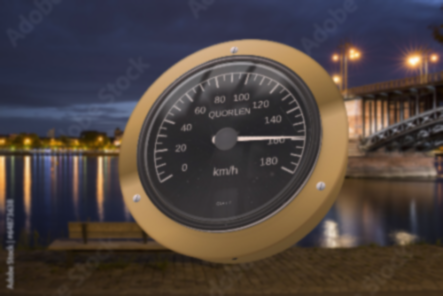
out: 160 km/h
